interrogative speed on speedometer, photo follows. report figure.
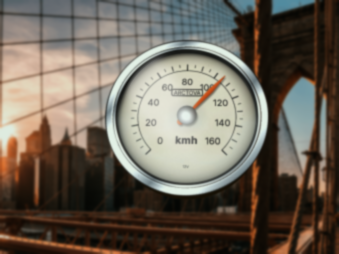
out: 105 km/h
